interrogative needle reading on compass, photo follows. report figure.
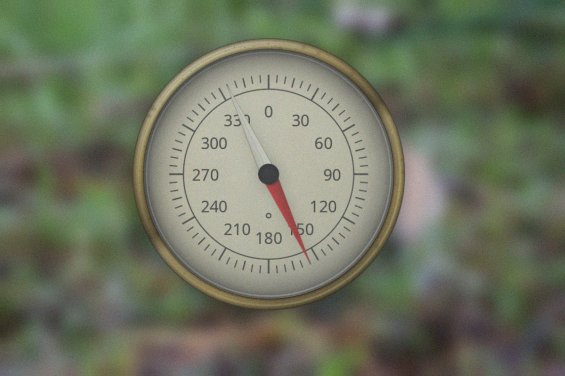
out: 155 °
